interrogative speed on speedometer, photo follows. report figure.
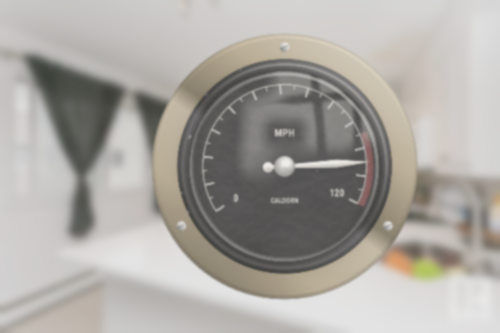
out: 105 mph
